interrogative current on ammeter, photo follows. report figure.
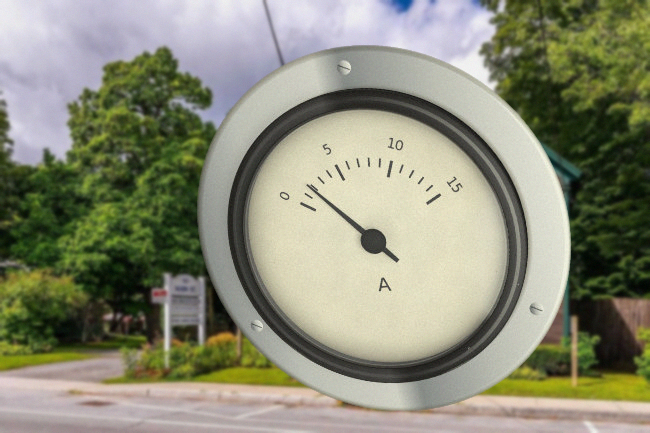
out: 2 A
